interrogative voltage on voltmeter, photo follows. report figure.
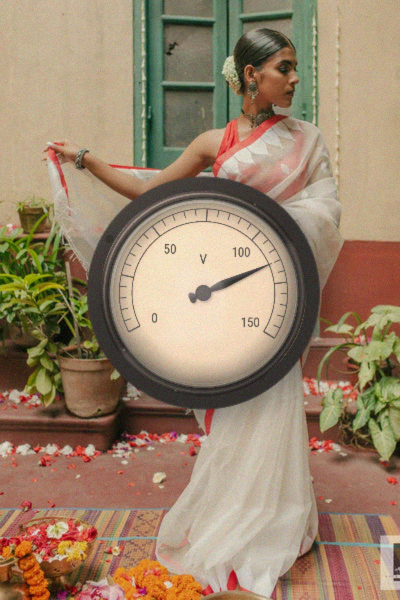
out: 115 V
